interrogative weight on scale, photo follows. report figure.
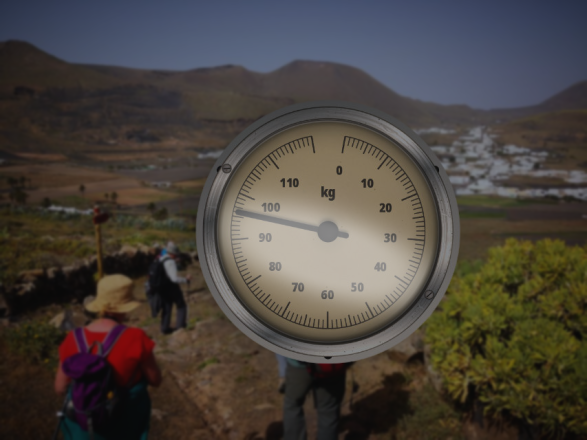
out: 96 kg
